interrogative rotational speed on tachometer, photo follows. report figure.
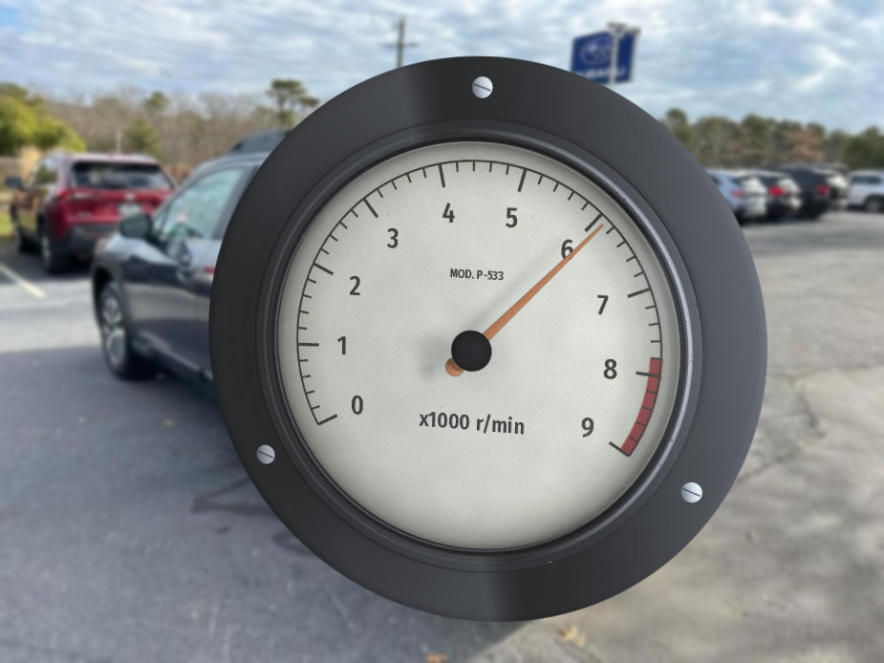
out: 6100 rpm
